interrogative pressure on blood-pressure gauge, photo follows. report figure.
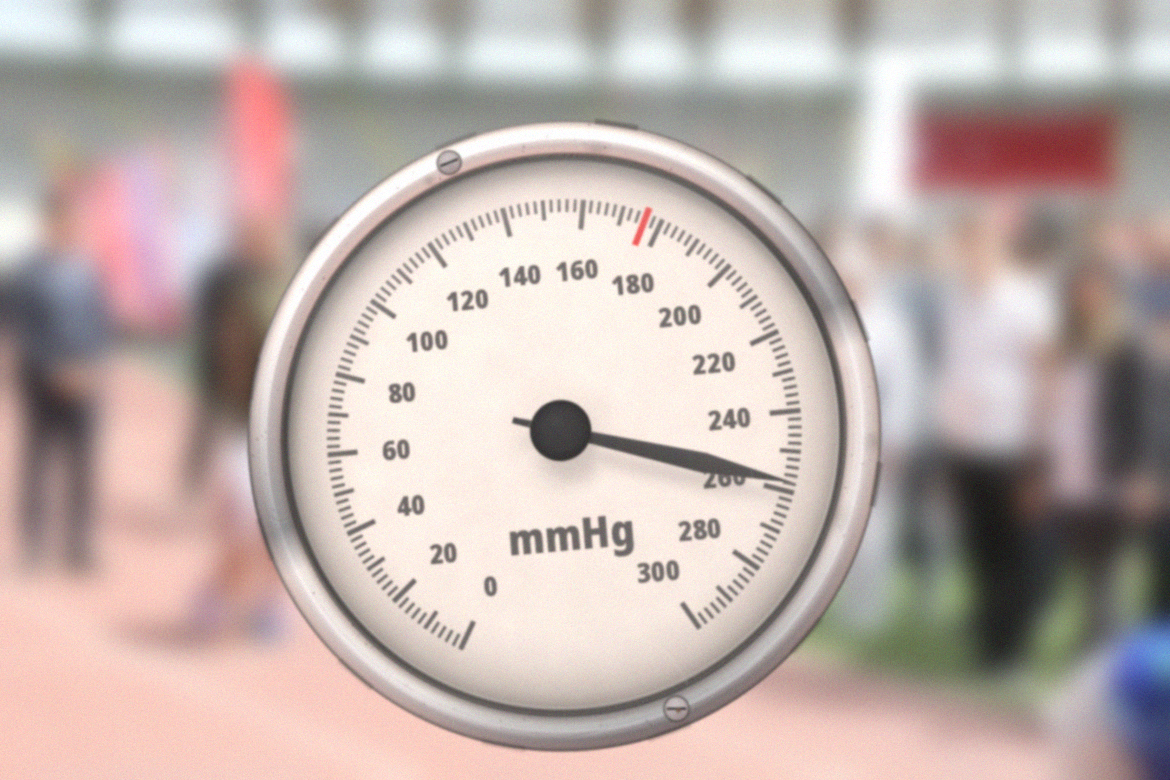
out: 258 mmHg
